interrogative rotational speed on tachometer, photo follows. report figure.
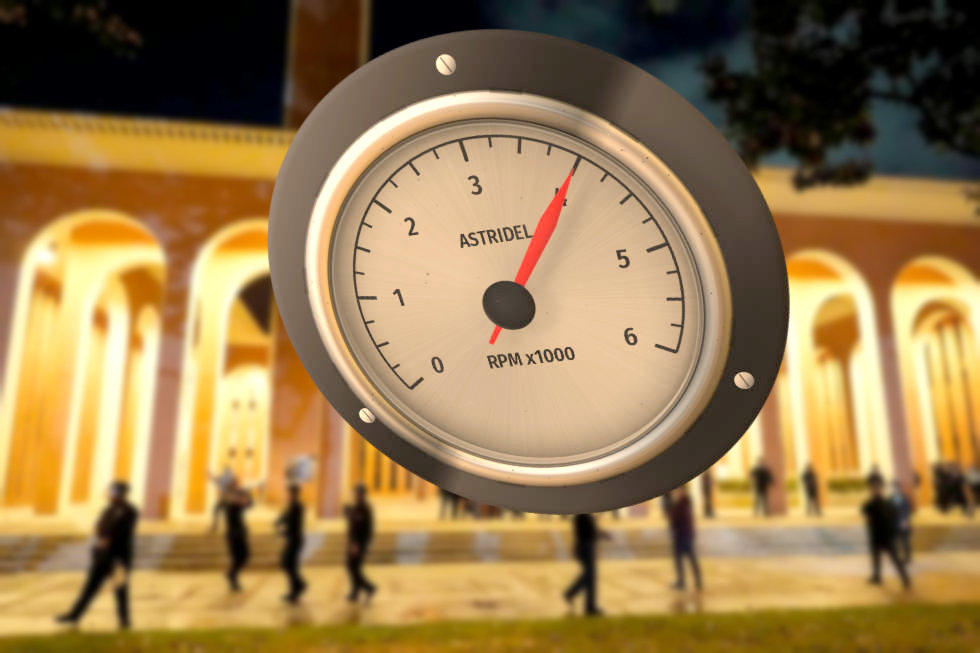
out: 4000 rpm
